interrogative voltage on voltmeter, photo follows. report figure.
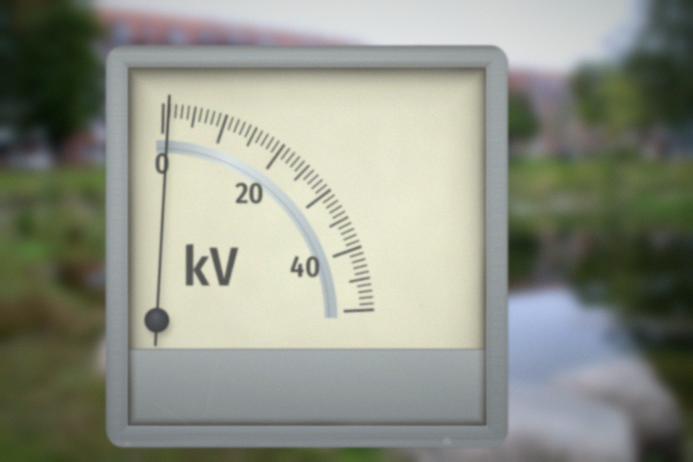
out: 1 kV
